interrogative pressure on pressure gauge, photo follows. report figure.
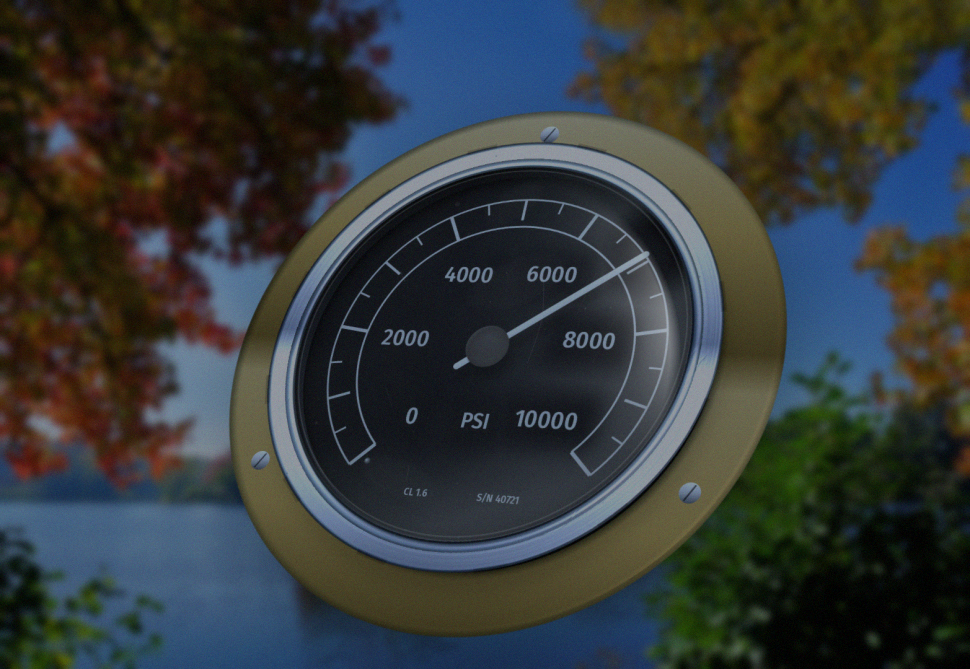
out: 7000 psi
